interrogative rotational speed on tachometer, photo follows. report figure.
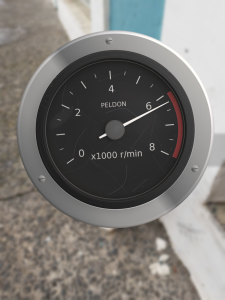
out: 6250 rpm
